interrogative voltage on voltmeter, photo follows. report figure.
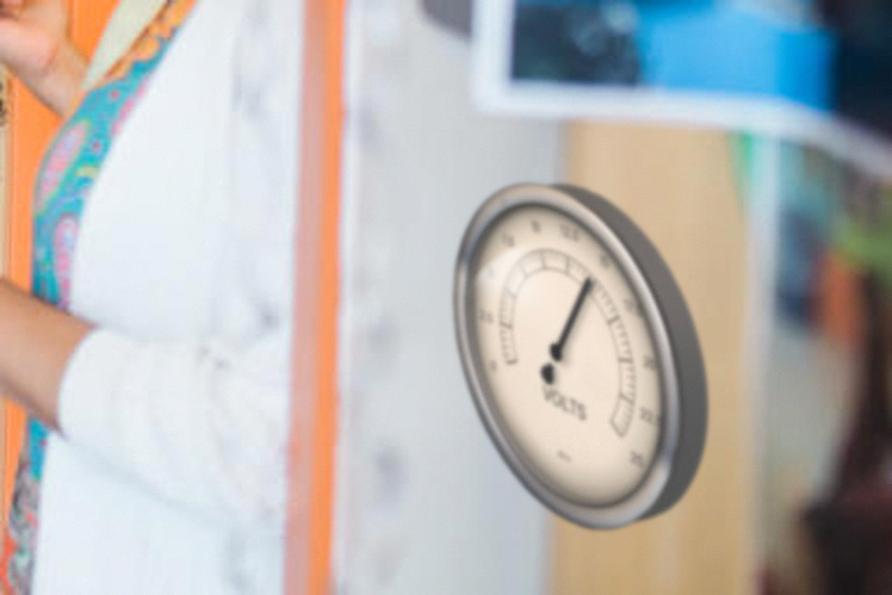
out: 15 V
